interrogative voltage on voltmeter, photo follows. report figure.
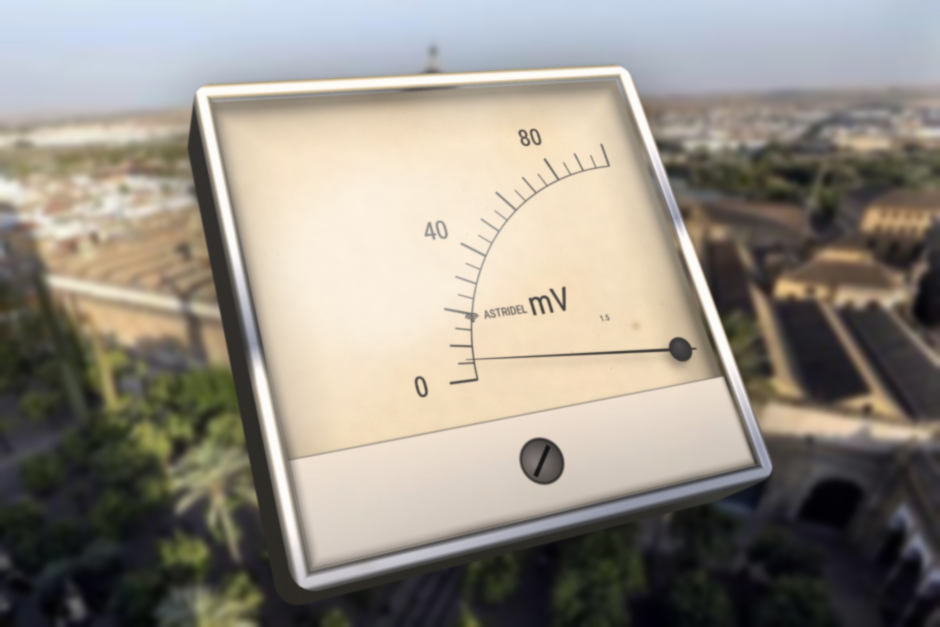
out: 5 mV
